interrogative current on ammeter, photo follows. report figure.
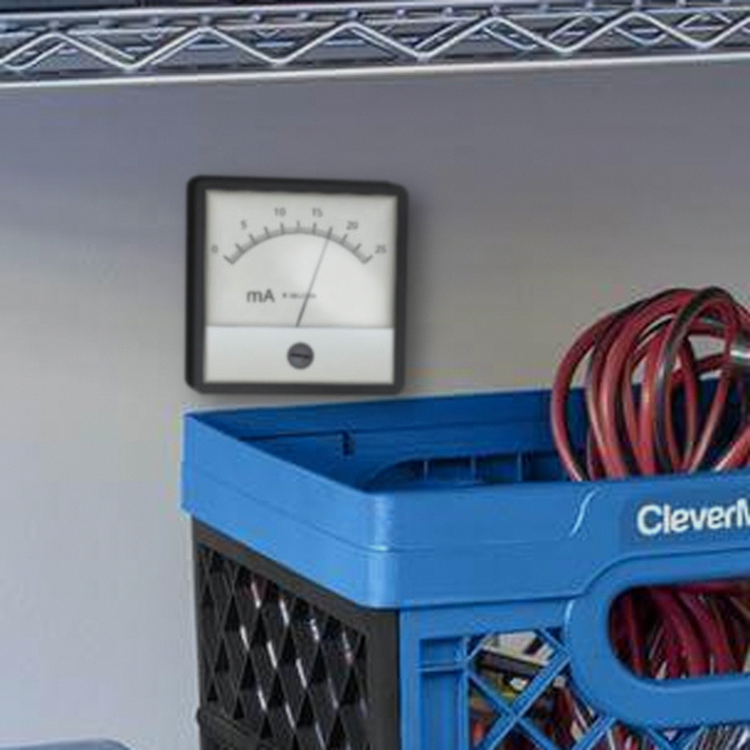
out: 17.5 mA
